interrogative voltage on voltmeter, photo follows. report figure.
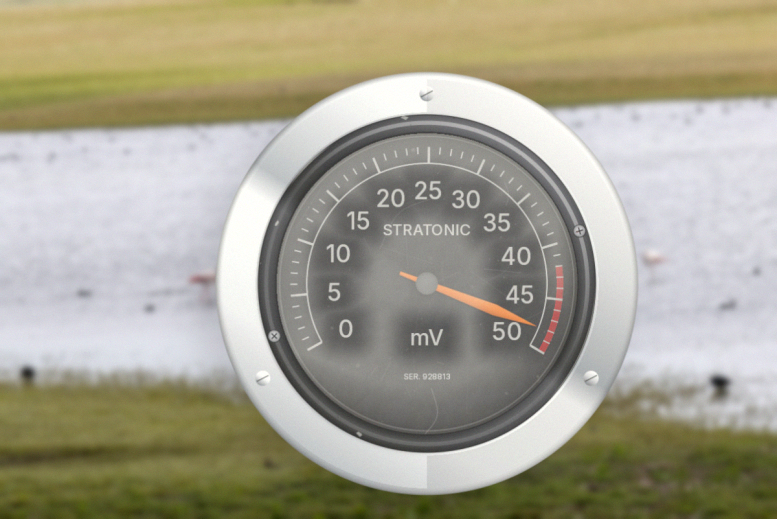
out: 48 mV
